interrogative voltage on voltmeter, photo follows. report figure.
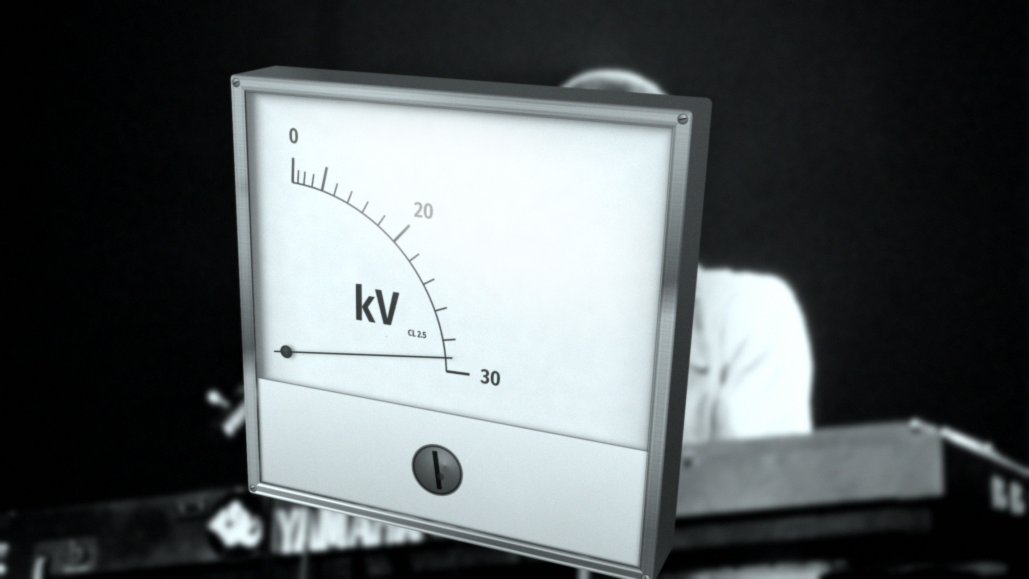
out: 29 kV
